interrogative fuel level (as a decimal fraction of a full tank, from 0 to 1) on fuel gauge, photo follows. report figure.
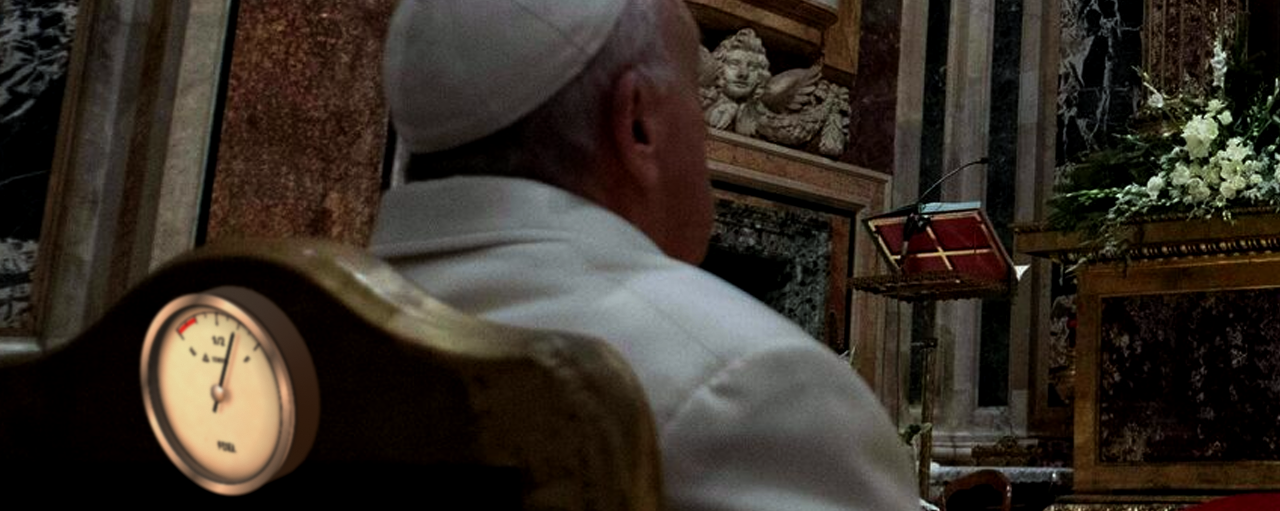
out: 0.75
